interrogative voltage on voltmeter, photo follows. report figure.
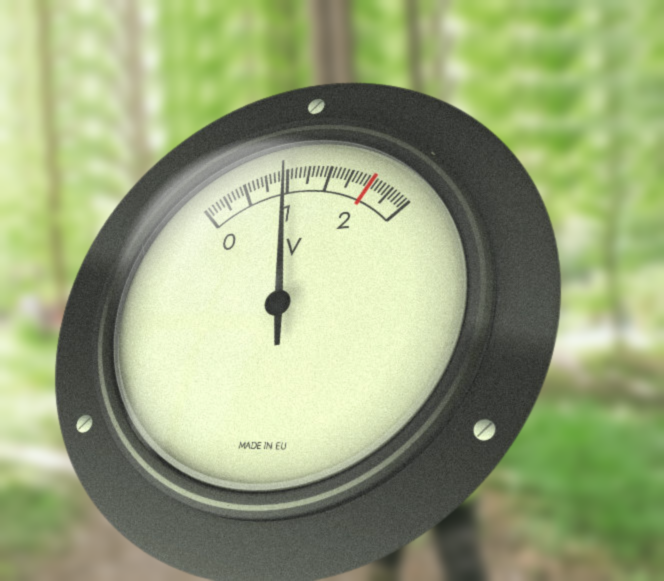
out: 1 V
